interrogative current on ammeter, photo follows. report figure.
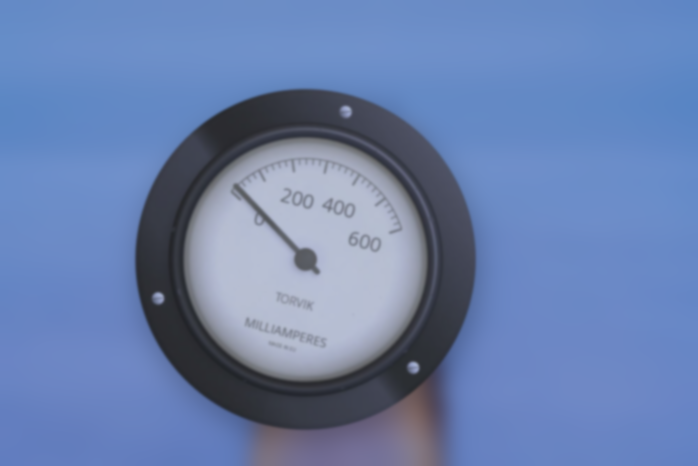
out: 20 mA
